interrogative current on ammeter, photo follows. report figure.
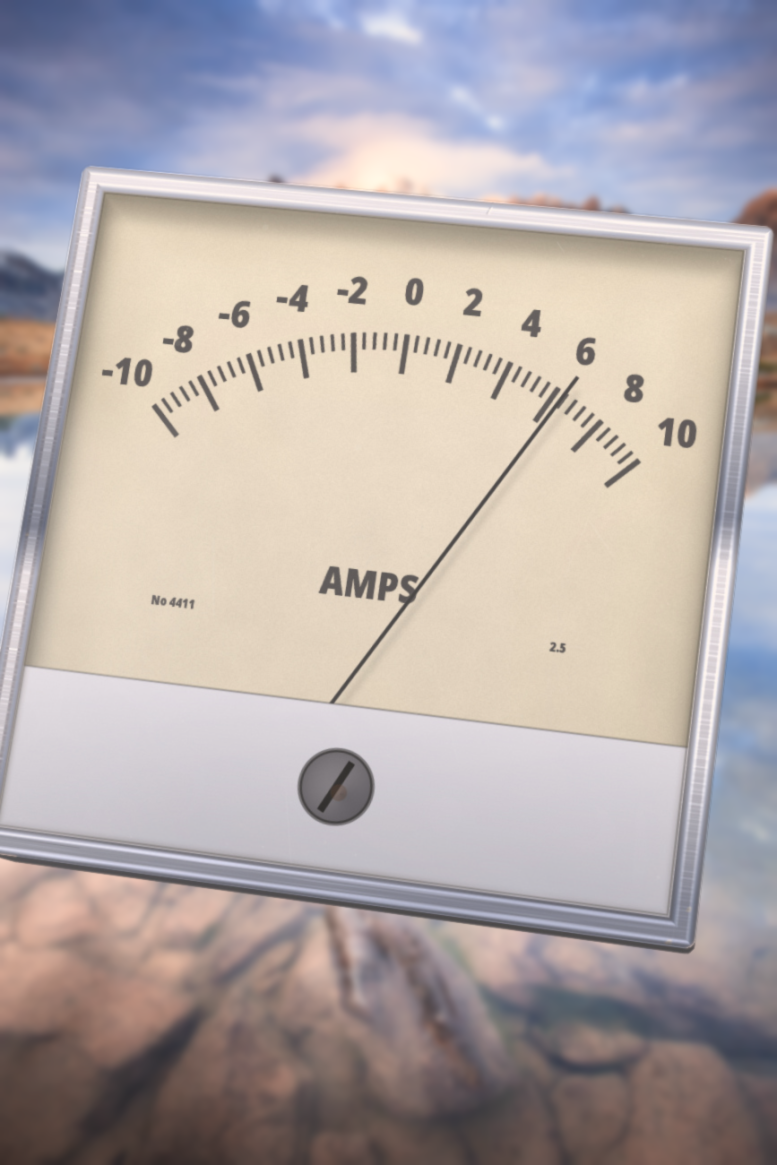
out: 6.4 A
